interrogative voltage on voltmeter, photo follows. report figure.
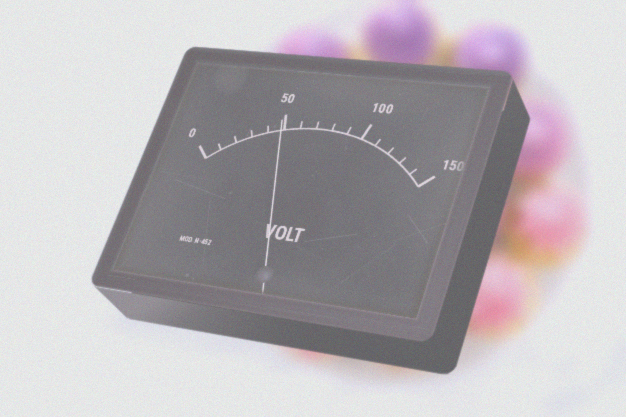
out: 50 V
